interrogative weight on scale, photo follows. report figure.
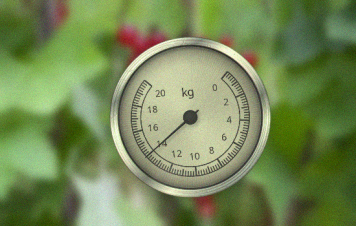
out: 14 kg
